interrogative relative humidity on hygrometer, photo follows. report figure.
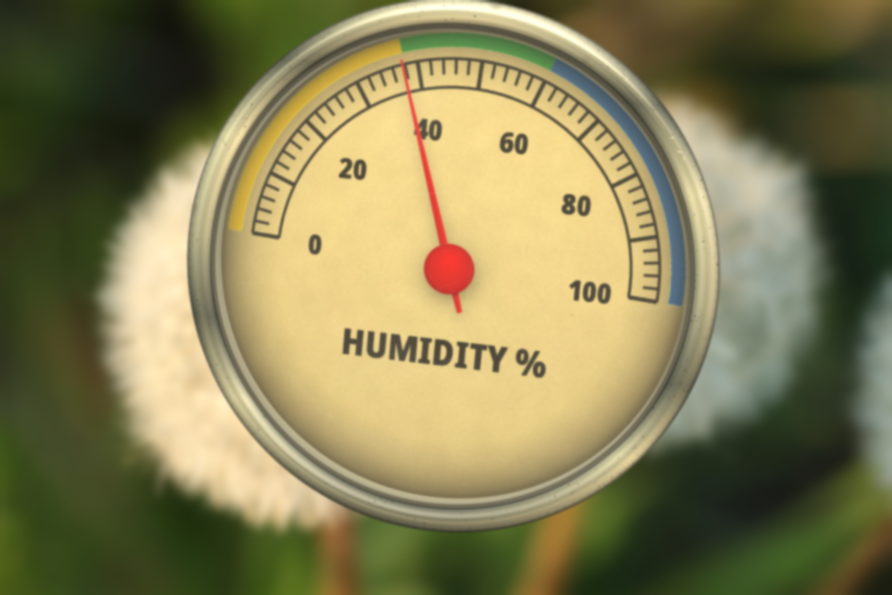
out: 38 %
